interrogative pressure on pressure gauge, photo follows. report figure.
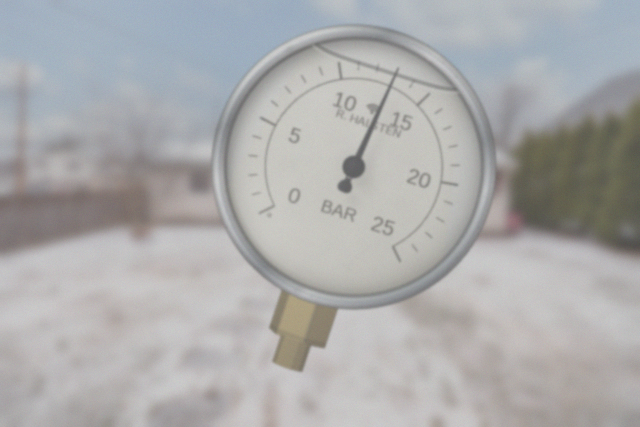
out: 13 bar
